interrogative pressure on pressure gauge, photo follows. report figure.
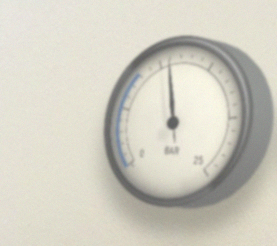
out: 11 bar
